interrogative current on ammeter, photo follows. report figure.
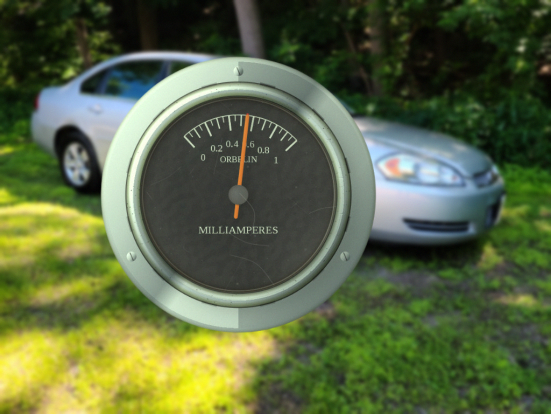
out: 0.55 mA
